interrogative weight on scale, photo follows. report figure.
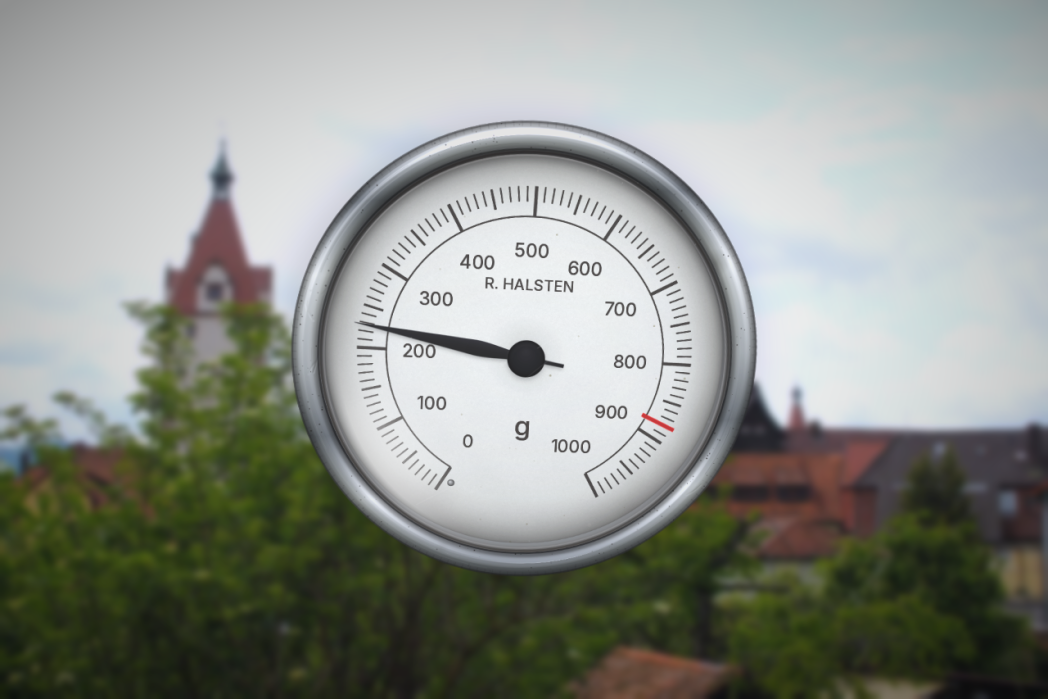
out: 230 g
